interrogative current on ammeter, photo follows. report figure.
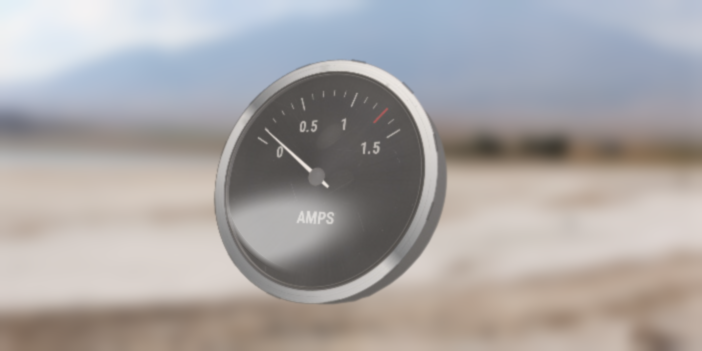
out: 0.1 A
